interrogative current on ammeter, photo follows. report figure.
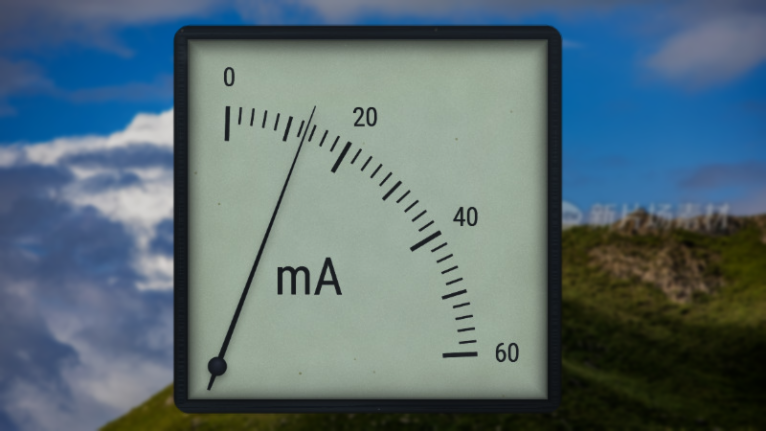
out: 13 mA
